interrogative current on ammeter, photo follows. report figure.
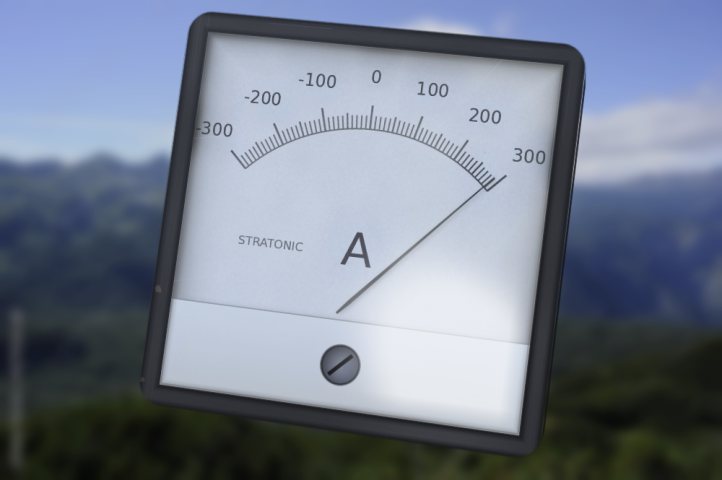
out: 290 A
